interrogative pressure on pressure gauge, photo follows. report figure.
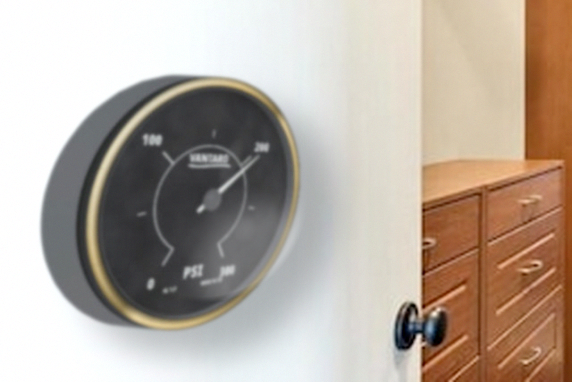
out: 200 psi
